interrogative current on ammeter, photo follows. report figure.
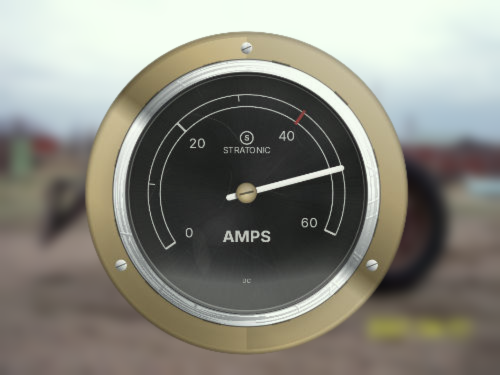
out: 50 A
